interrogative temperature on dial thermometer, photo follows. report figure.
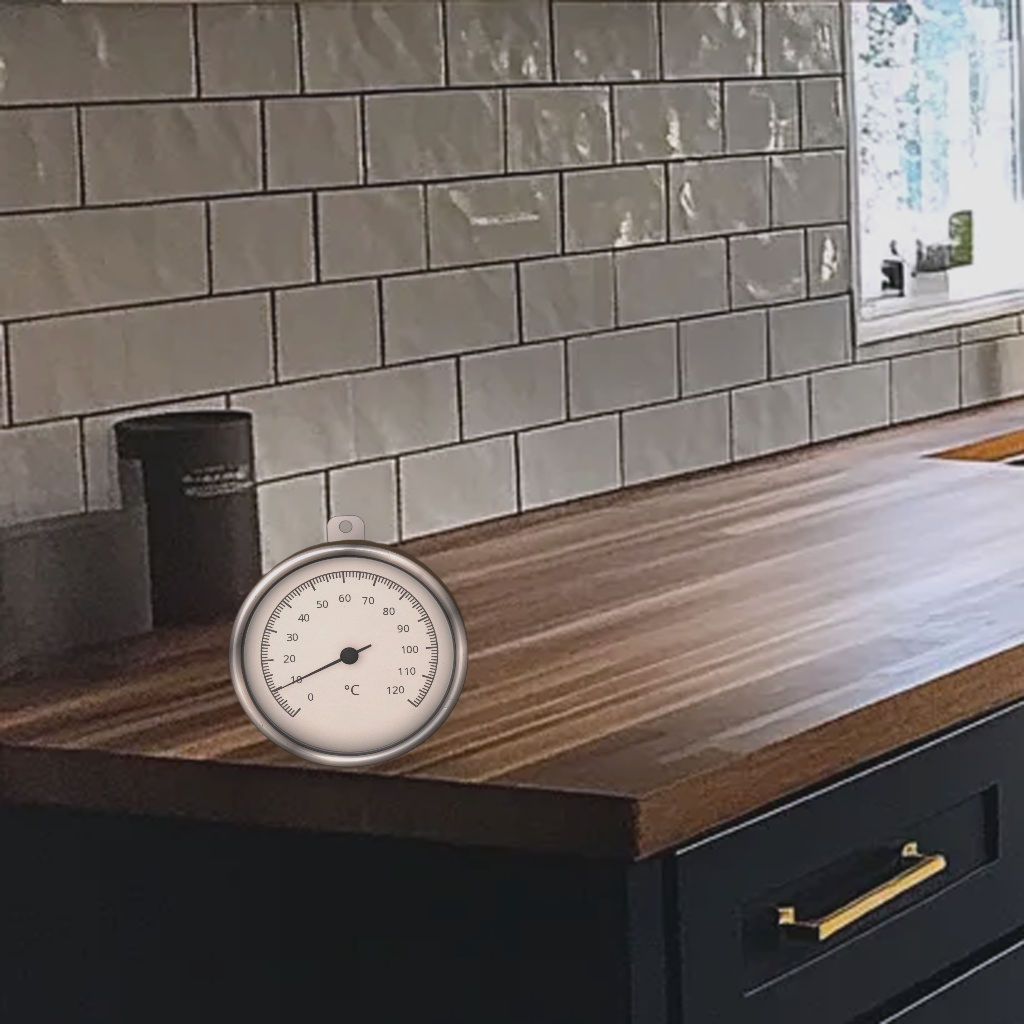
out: 10 °C
